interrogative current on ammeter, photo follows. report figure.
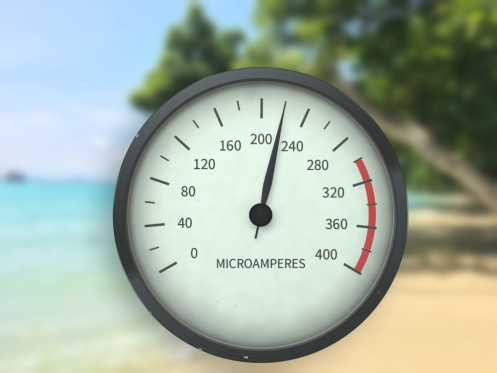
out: 220 µA
